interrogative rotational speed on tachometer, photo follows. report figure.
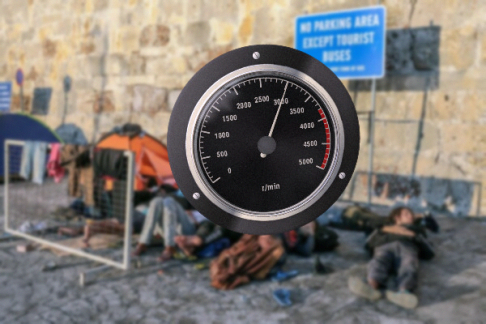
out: 3000 rpm
